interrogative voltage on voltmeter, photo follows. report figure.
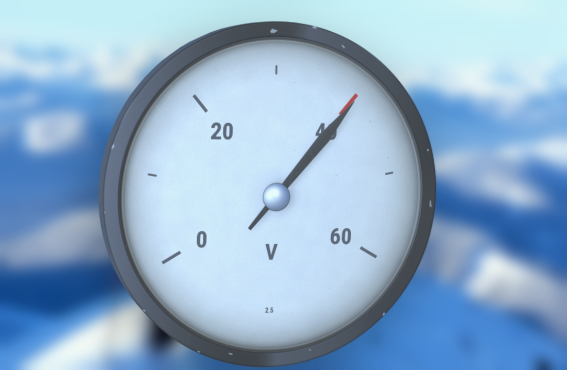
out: 40 V
